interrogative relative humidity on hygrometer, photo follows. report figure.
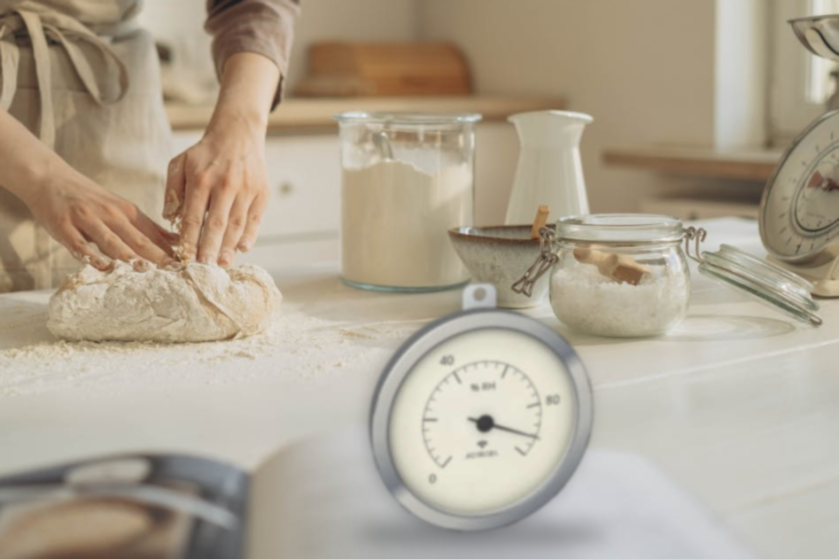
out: 92 %
